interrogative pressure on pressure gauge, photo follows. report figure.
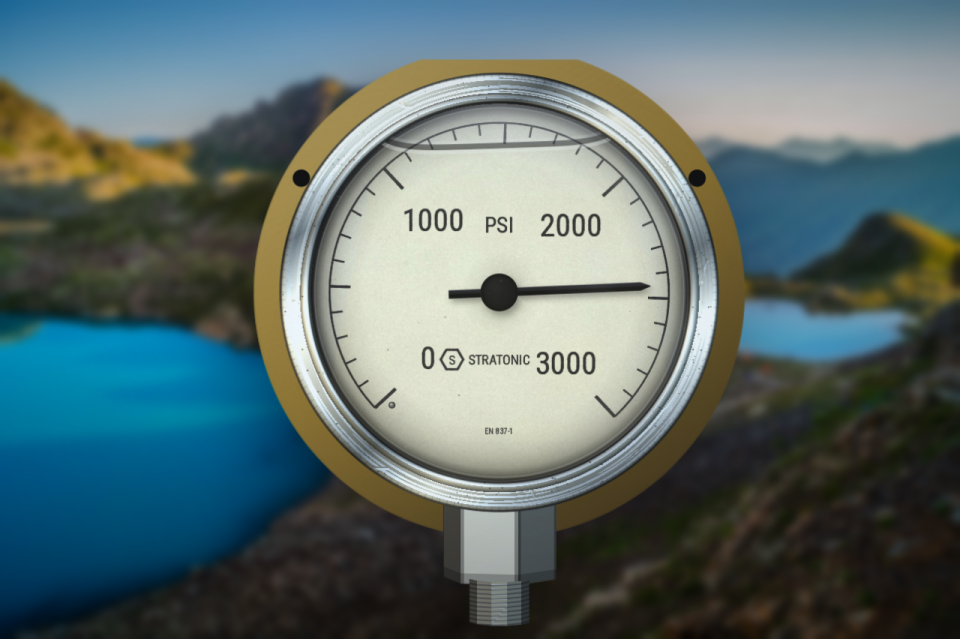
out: 2450 psi
